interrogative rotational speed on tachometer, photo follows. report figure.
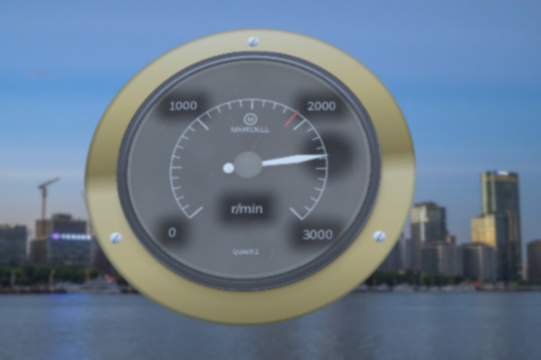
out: 2400 rpm
